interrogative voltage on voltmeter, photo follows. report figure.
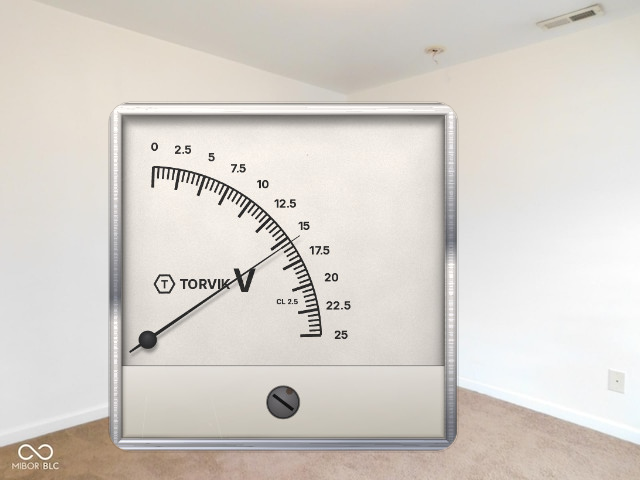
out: 15.5 V
